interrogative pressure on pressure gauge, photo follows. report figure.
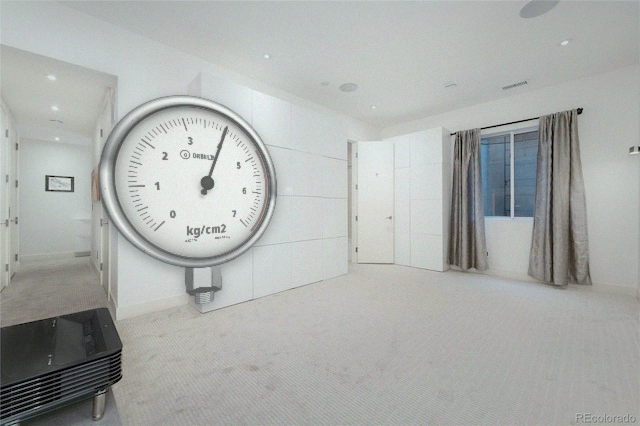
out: 4 kg/cm²
